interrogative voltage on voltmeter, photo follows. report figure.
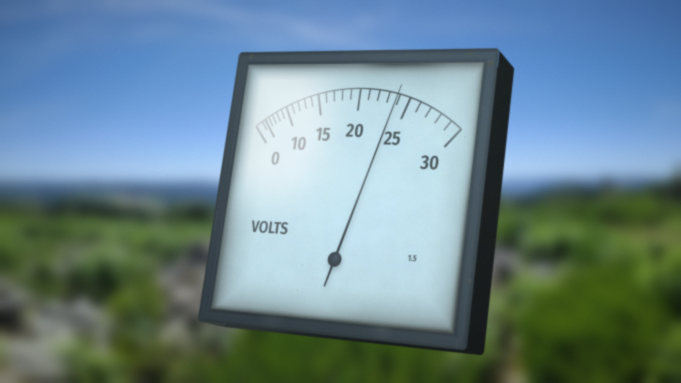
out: 24 V
